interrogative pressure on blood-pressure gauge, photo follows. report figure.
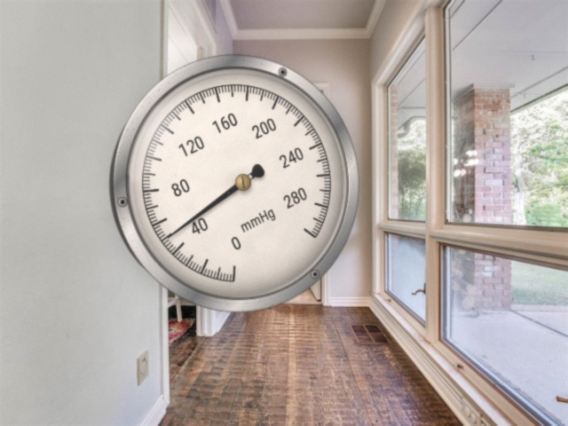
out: 50 mmHg
